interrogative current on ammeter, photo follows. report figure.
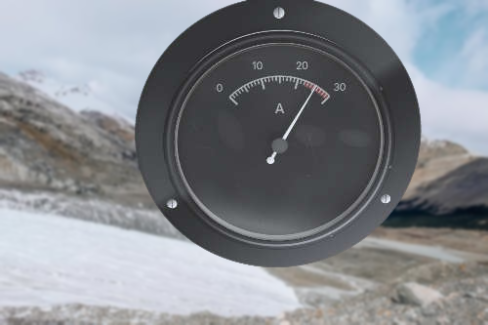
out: 25 A
